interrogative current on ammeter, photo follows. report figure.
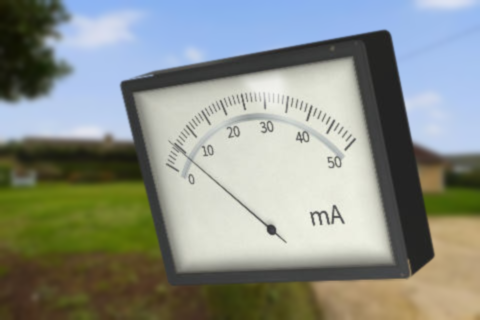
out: 5 mA
